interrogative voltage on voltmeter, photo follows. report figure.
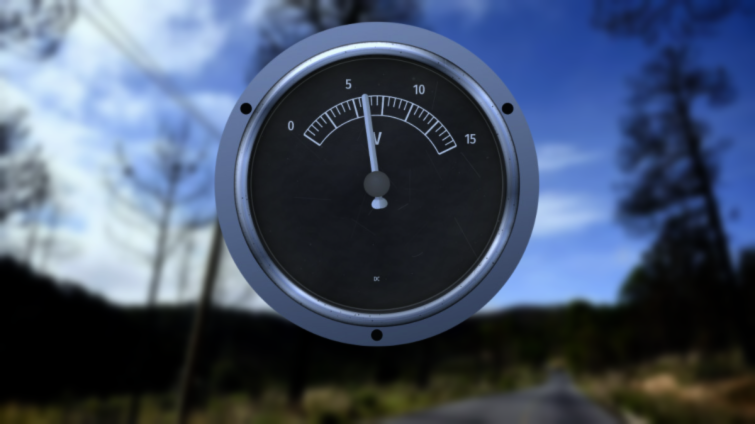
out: 6 V
